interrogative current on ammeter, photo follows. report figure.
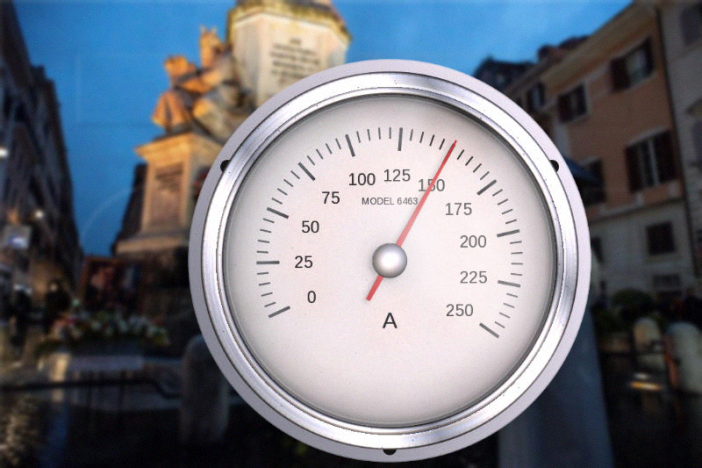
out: 150 A
